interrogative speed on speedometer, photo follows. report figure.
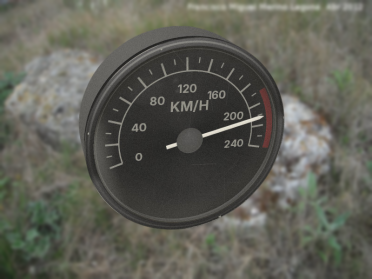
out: 210 km/h
